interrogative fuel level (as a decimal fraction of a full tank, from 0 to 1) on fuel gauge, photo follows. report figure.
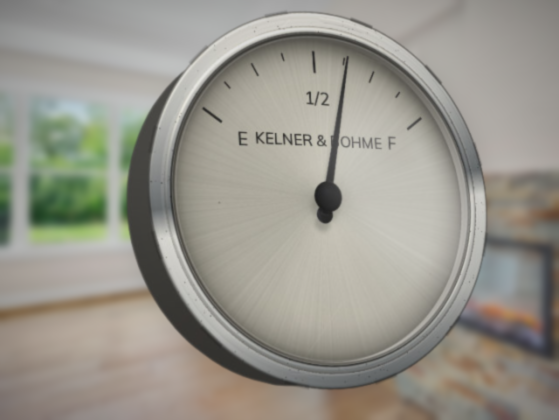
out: 0.625
